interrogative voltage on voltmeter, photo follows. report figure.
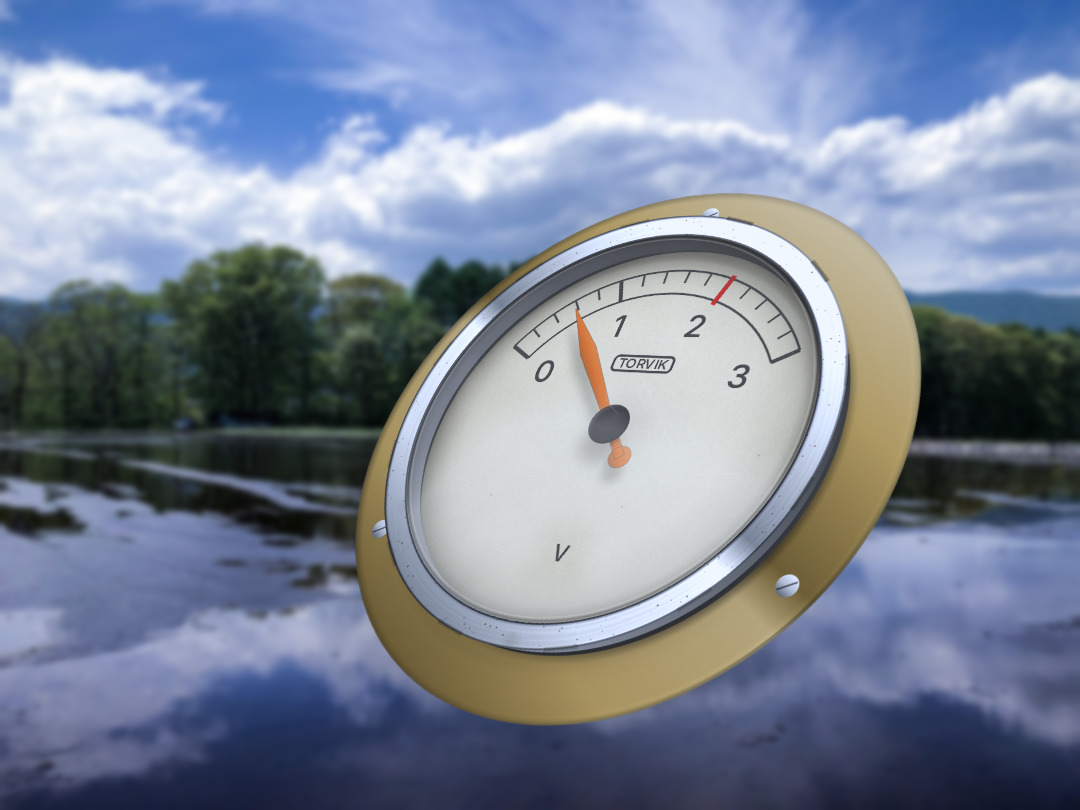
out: 0.6 V
